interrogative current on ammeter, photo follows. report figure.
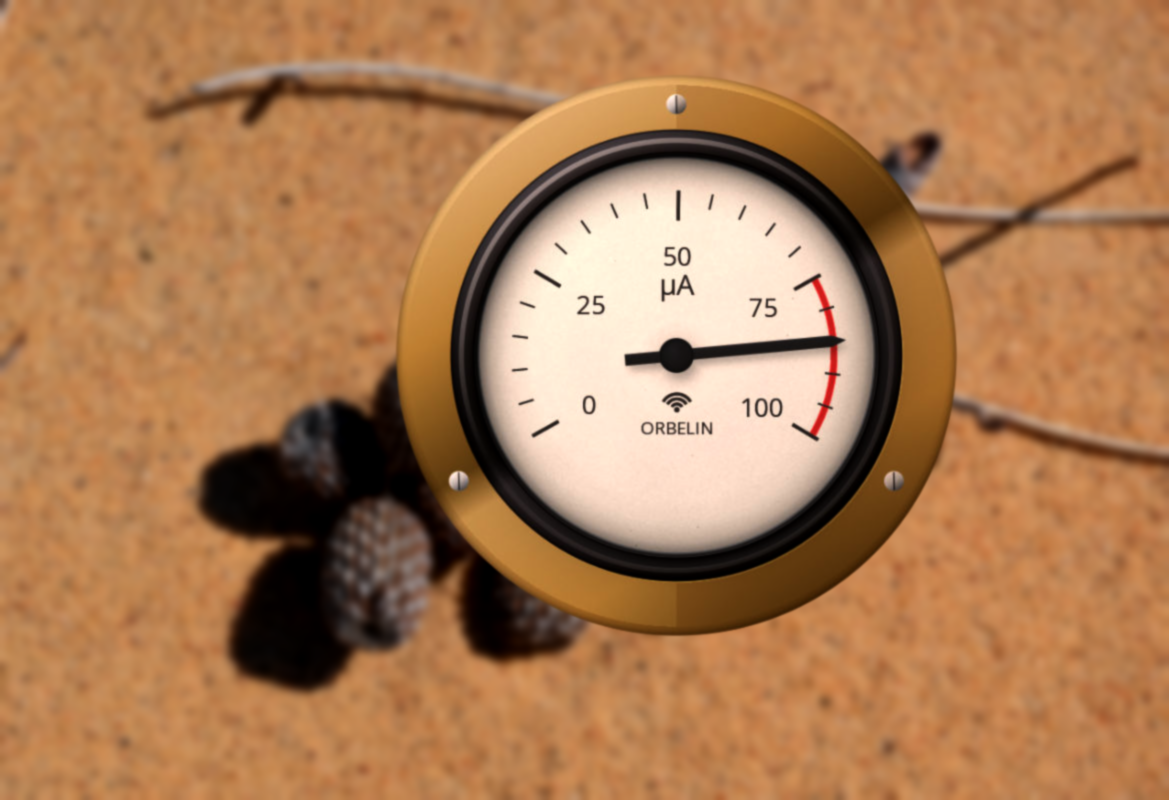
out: 85 µA
